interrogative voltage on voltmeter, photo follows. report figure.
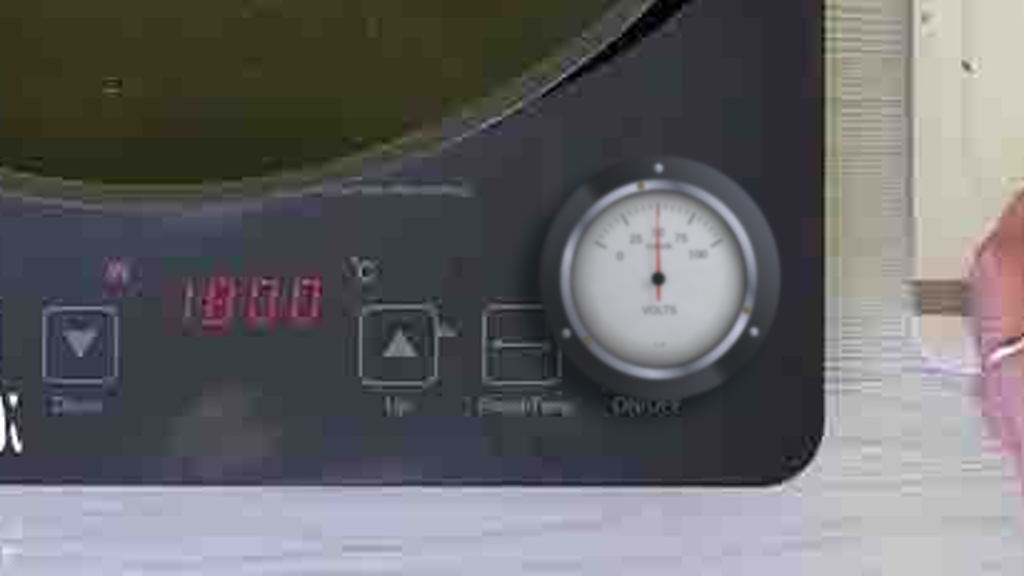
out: 50 V
